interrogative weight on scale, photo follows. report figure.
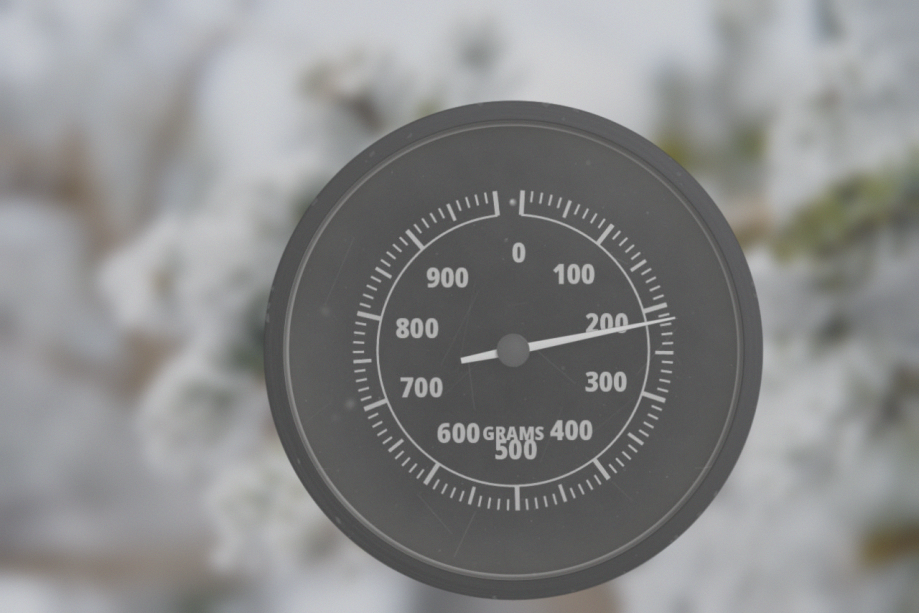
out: 215 g
